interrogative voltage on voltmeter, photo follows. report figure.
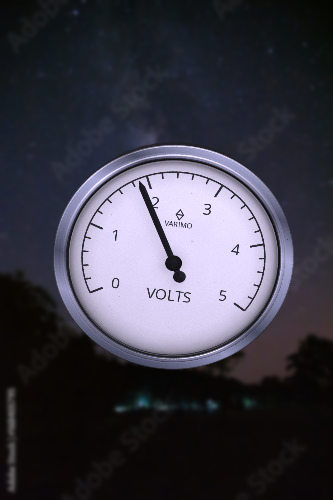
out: 1.9 V
